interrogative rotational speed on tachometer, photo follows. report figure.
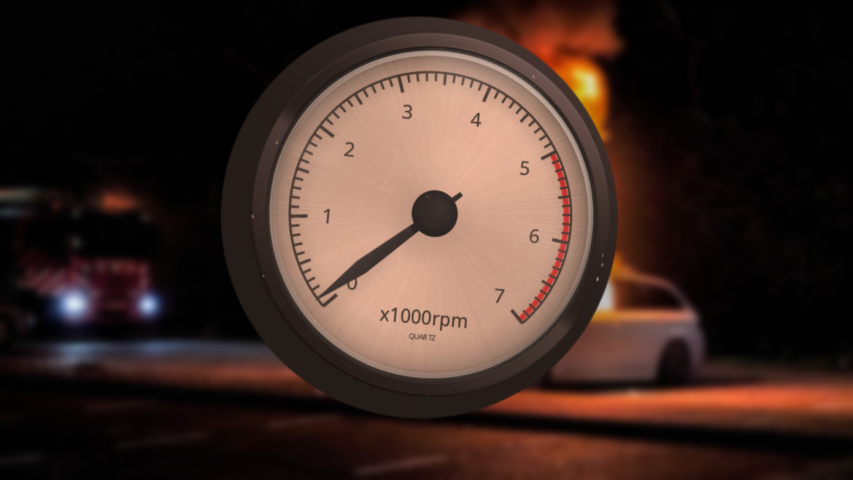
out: 100 rpm
